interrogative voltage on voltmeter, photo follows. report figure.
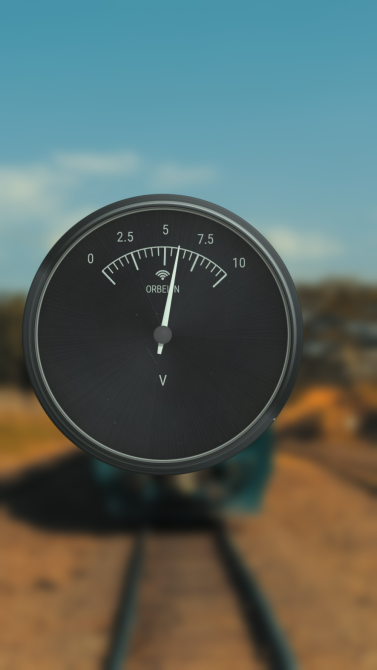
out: 6 V
